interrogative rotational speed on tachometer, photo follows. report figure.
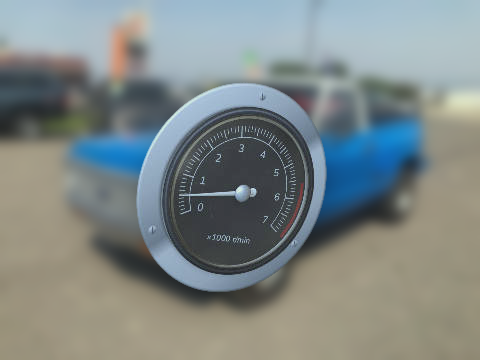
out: 500 rpm
